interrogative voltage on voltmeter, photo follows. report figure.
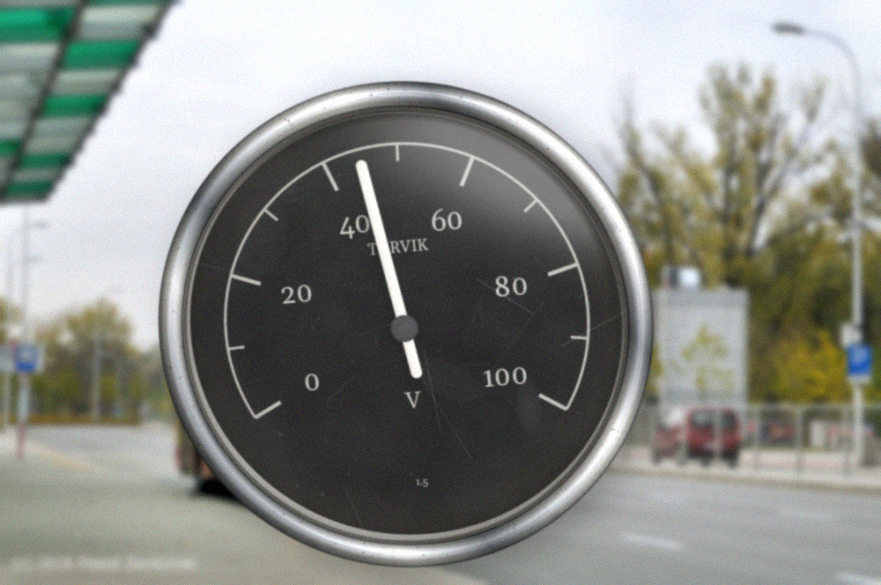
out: 45 V
